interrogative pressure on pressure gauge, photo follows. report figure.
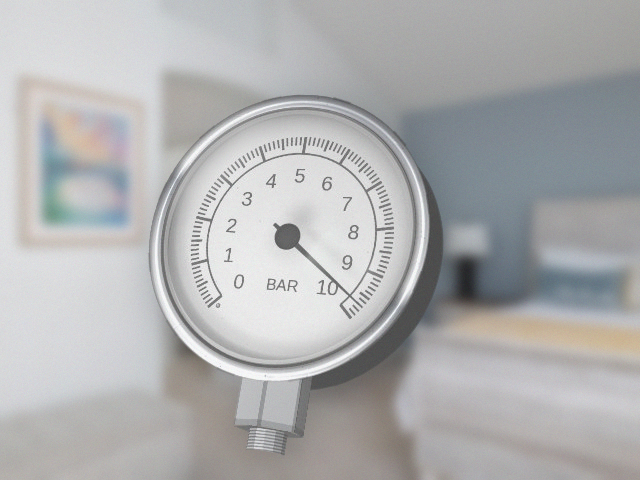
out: 9.7 bar
